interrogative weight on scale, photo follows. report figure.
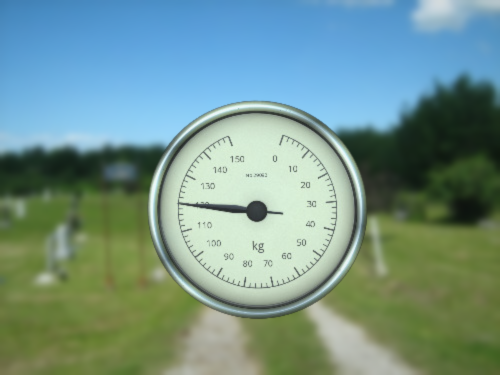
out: 120 kg
